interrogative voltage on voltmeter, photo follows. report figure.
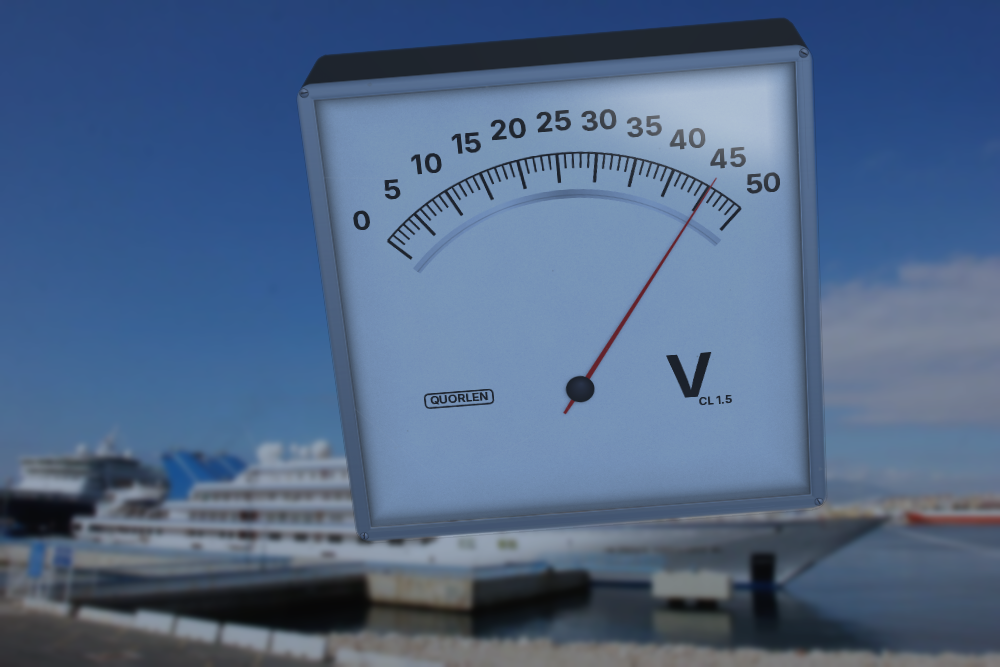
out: 45 V
